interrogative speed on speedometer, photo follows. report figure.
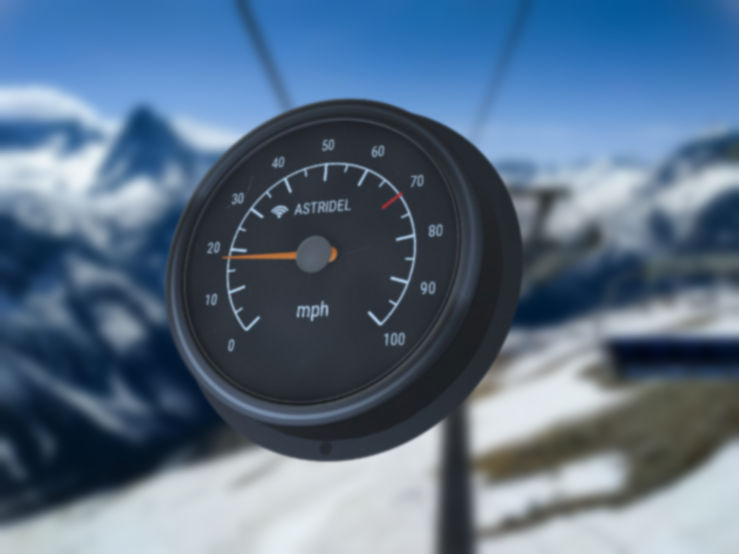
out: 17.5 mph
